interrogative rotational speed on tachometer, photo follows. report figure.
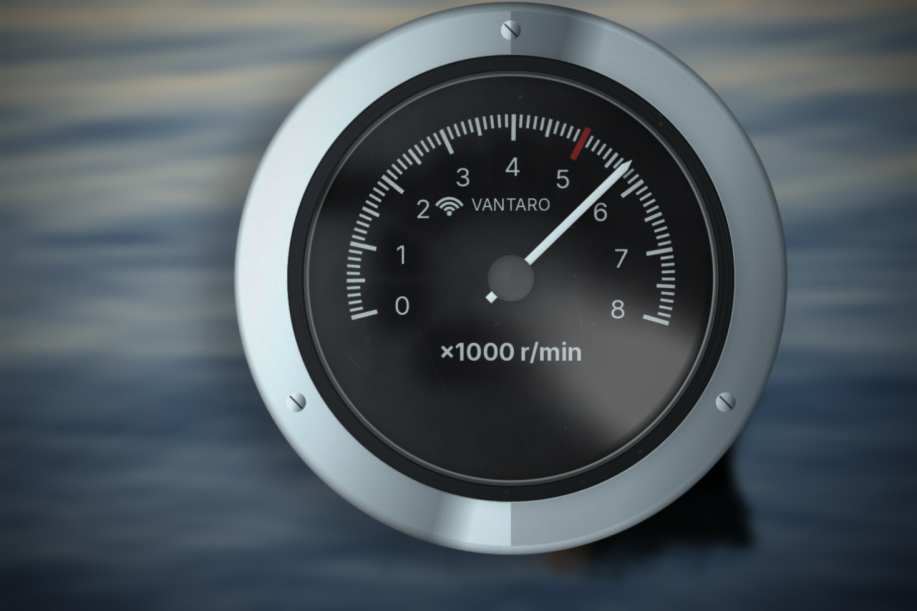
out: 5700 rpm
